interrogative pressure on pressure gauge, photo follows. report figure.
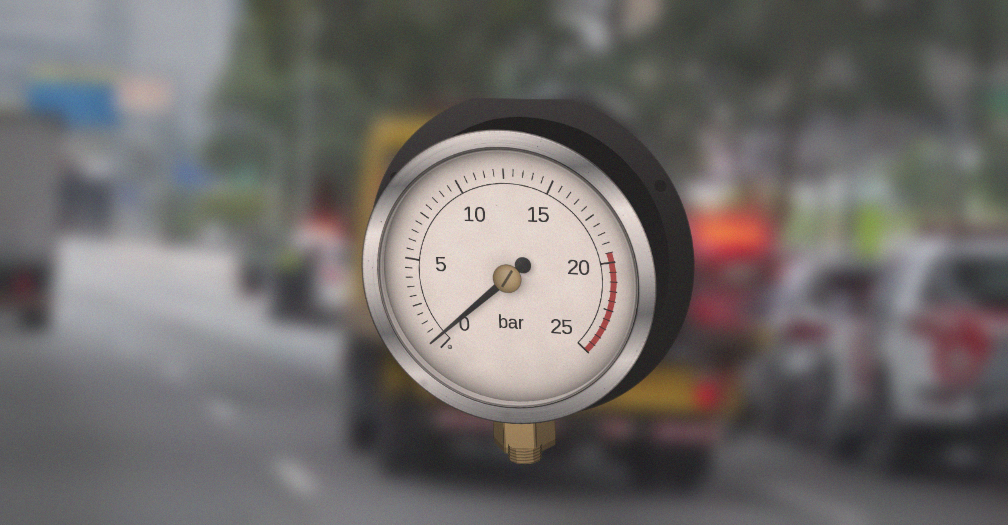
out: 0.5 bar
